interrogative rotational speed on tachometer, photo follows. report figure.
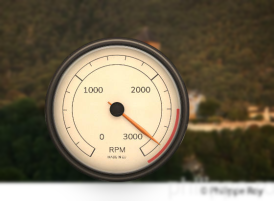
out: 2800 rpm
